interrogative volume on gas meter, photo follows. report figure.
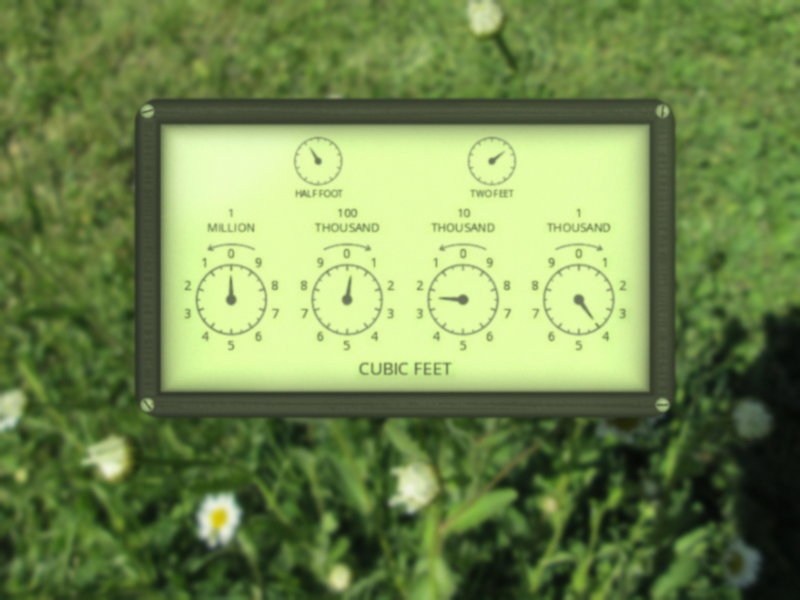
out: 2400 ft³
